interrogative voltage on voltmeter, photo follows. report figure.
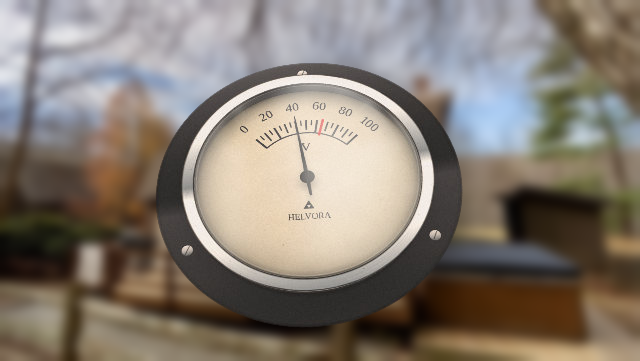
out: 40 V
